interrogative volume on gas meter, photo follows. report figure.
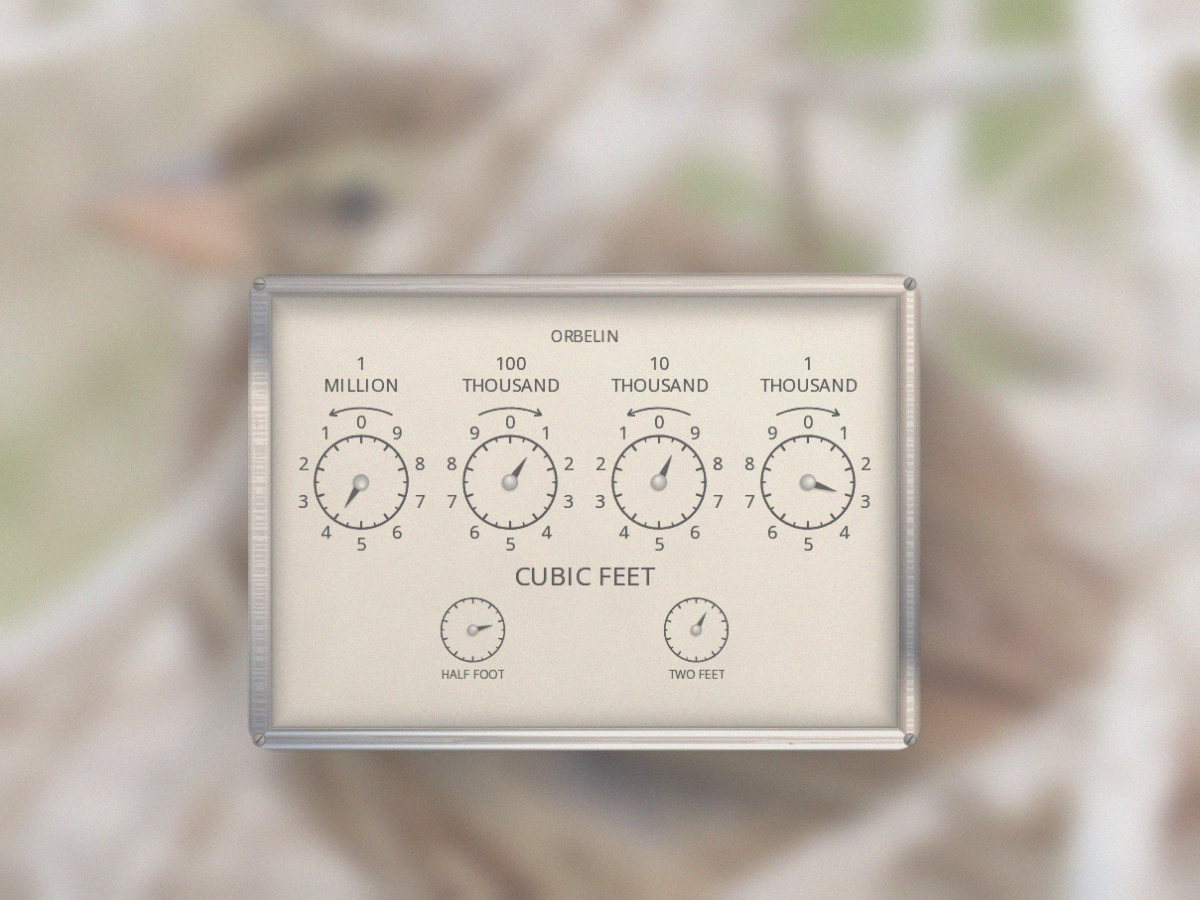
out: 409300 ft³
